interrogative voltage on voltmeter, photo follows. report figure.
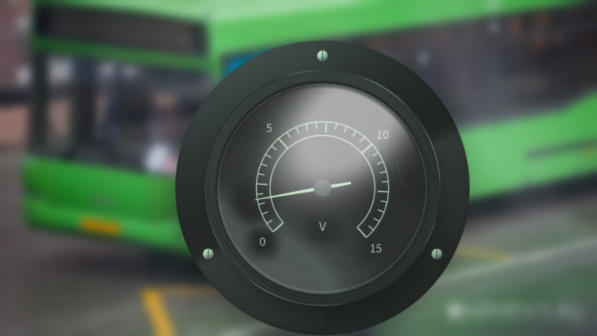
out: 1.75 V
